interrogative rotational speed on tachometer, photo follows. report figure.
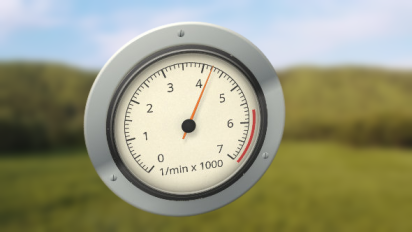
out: 4200 rpm
